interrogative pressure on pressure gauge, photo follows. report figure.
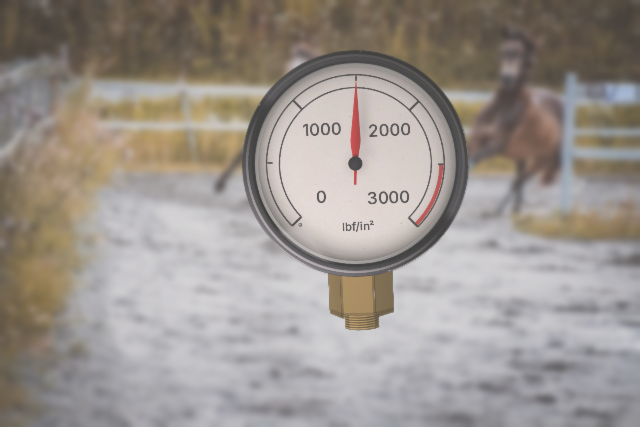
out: 1500 psi
